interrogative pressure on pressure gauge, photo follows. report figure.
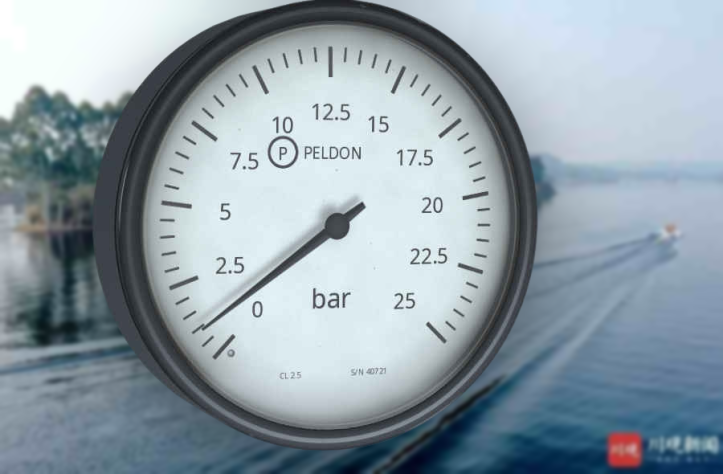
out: 1 bar
